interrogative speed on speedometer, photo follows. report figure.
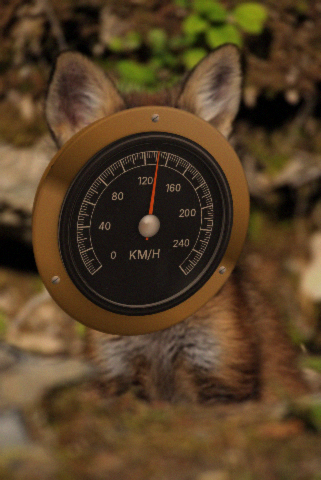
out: 130 km/h
